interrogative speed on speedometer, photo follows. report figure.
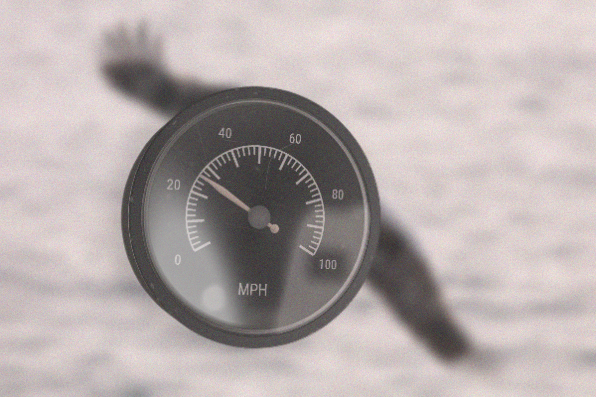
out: 26 mph
